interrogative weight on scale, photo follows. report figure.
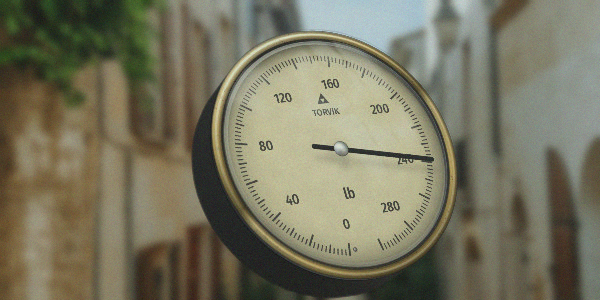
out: 240 lb
